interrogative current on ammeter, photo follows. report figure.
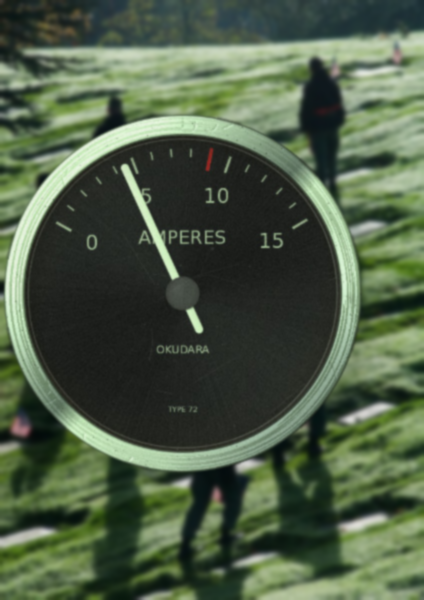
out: 4.5 A
